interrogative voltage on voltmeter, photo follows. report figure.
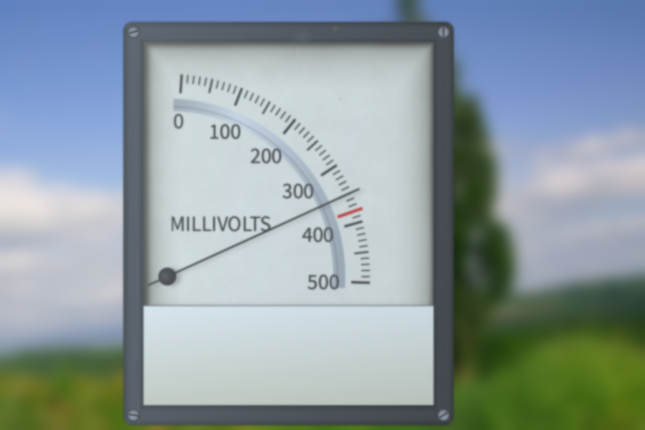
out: 350 mV
